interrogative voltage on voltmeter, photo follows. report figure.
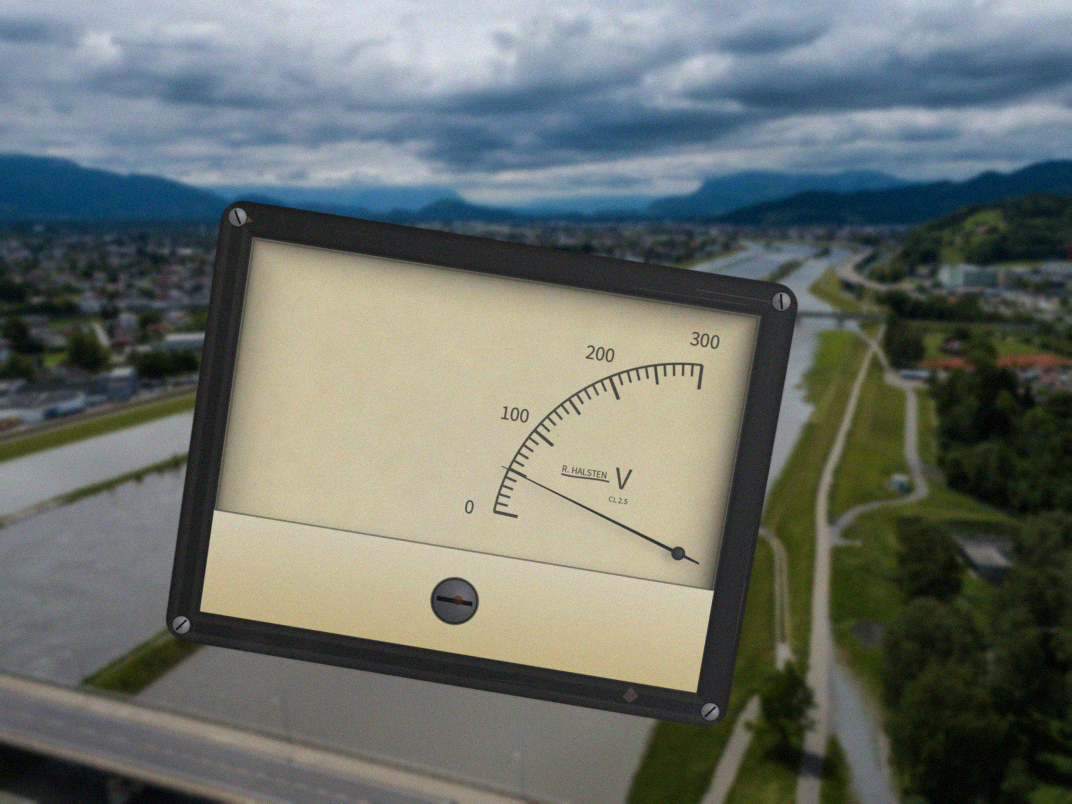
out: 50 V
